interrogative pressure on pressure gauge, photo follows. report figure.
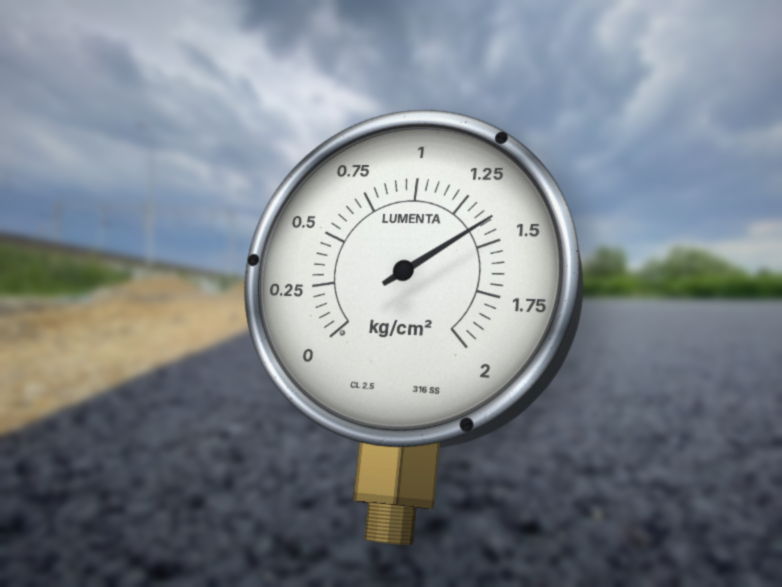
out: 1.4 kg/cm²
